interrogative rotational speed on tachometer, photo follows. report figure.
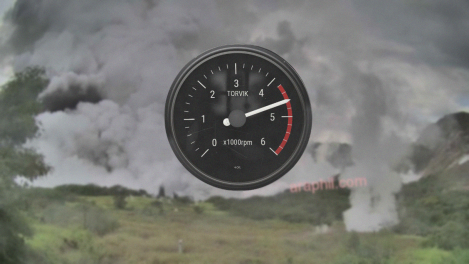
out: 4600 rpm
